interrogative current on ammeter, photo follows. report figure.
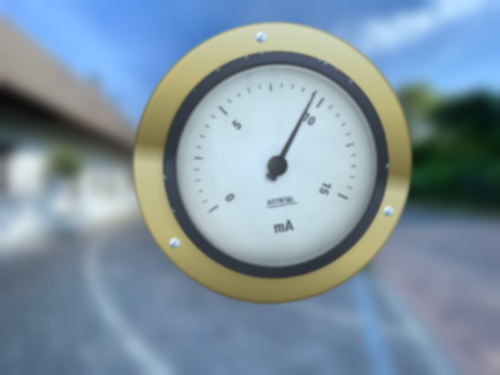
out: 9.5 mA
